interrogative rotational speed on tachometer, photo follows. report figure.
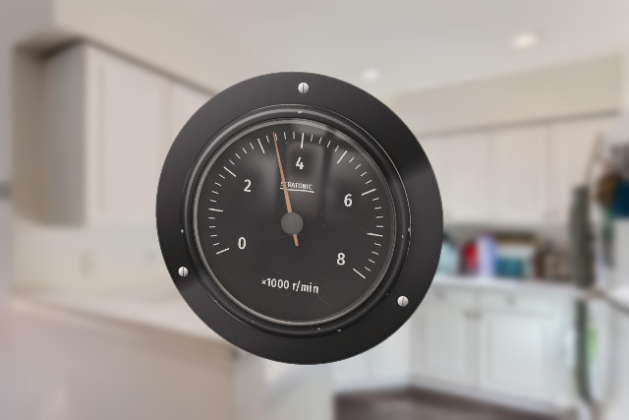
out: 3400 rpm
